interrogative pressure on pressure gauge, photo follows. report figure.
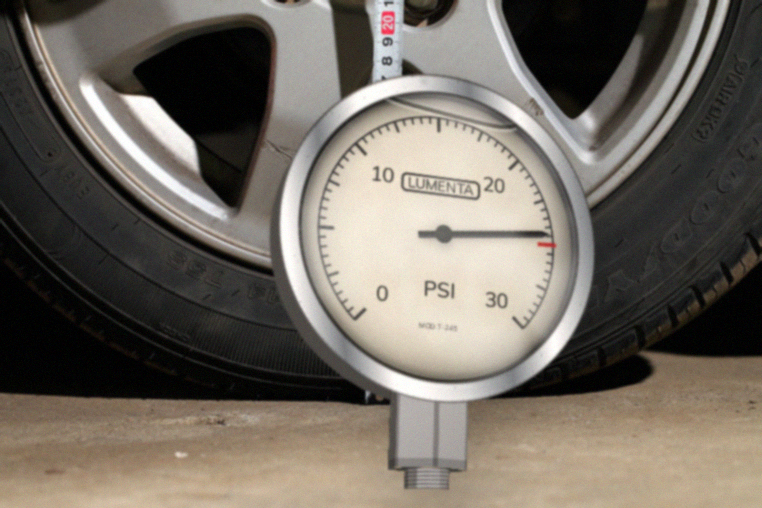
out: 24.5 psi
